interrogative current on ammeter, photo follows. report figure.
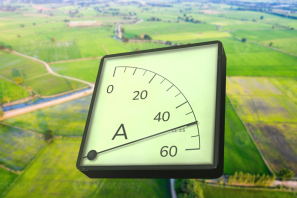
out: 50 A
